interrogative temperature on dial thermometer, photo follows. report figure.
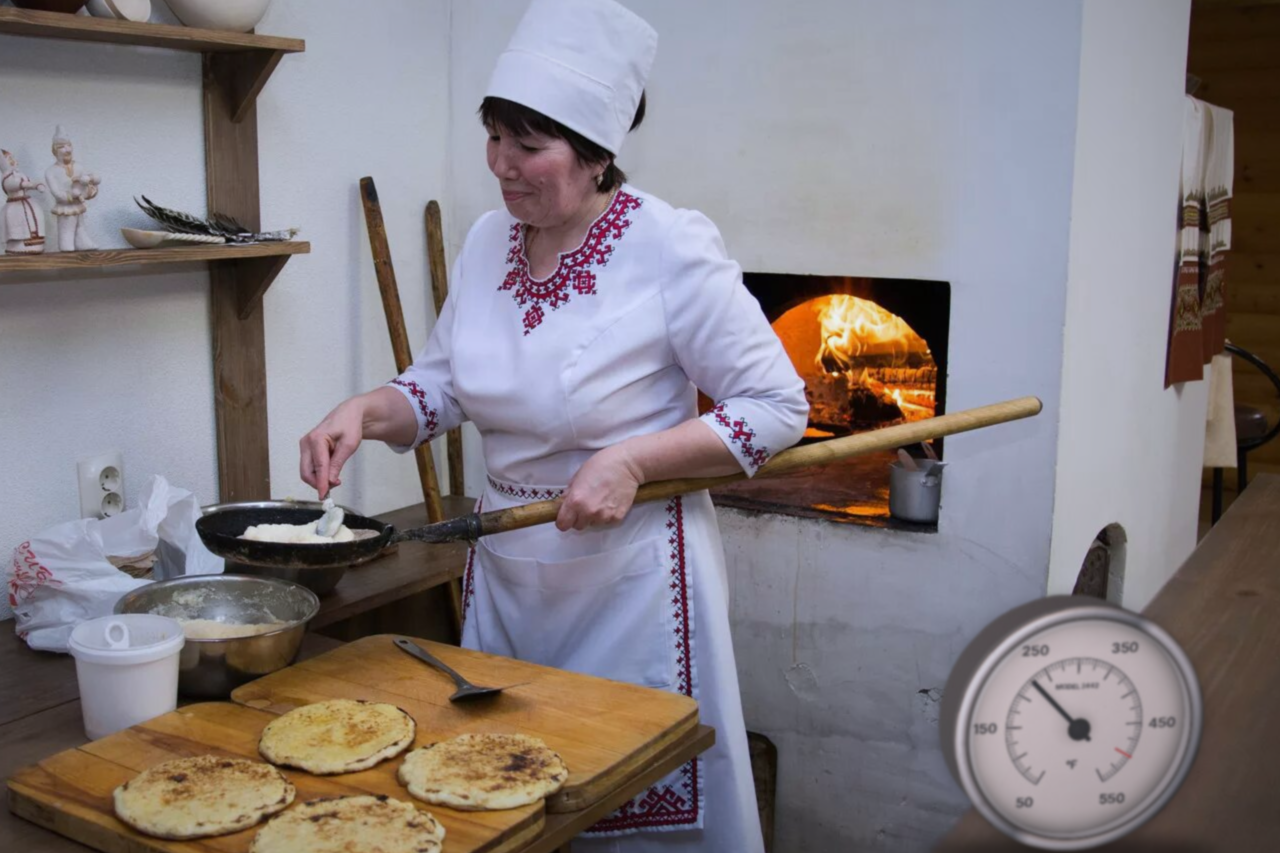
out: 225 °F
